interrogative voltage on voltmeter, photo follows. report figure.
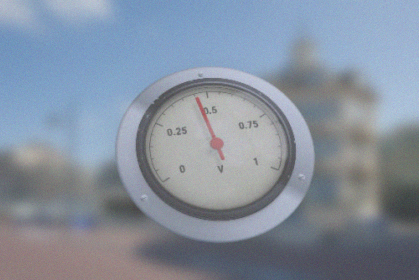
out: 0.45 V
